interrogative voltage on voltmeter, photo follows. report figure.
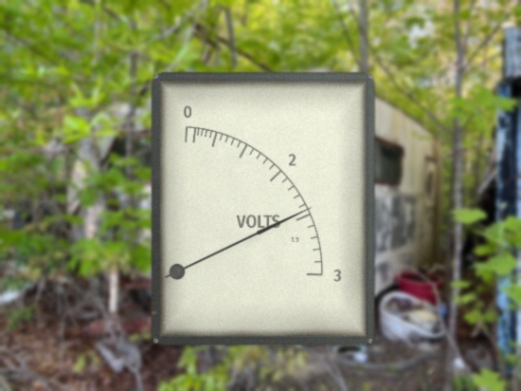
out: 2.45 V
